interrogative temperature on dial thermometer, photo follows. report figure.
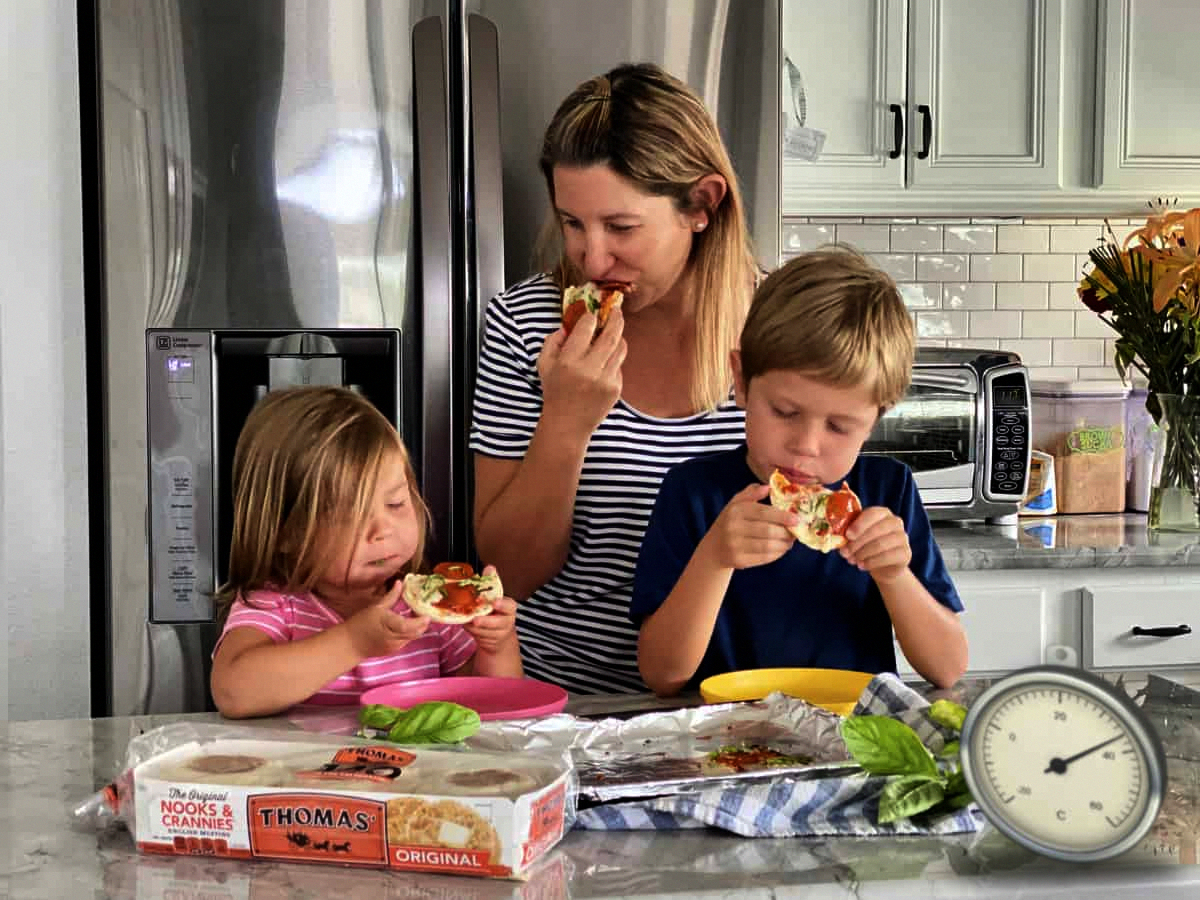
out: 36 °C
